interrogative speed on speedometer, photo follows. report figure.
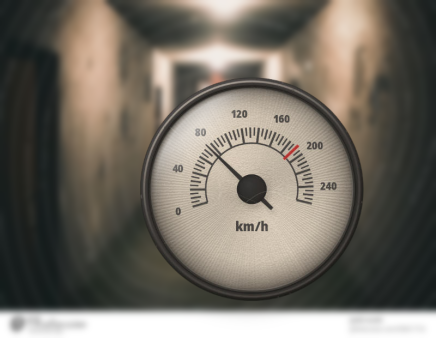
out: 75 km/h
